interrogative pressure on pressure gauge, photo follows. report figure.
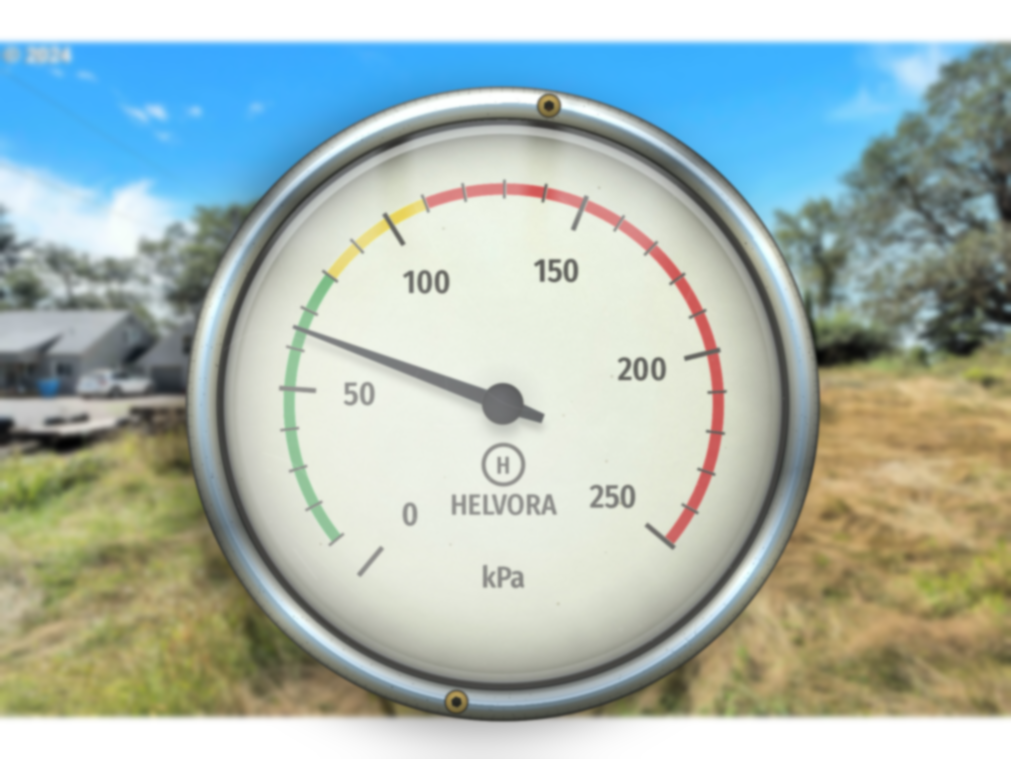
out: 65 kPa
